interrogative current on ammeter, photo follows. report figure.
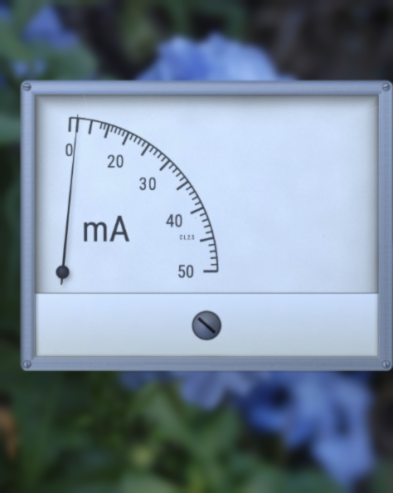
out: 5 mA
